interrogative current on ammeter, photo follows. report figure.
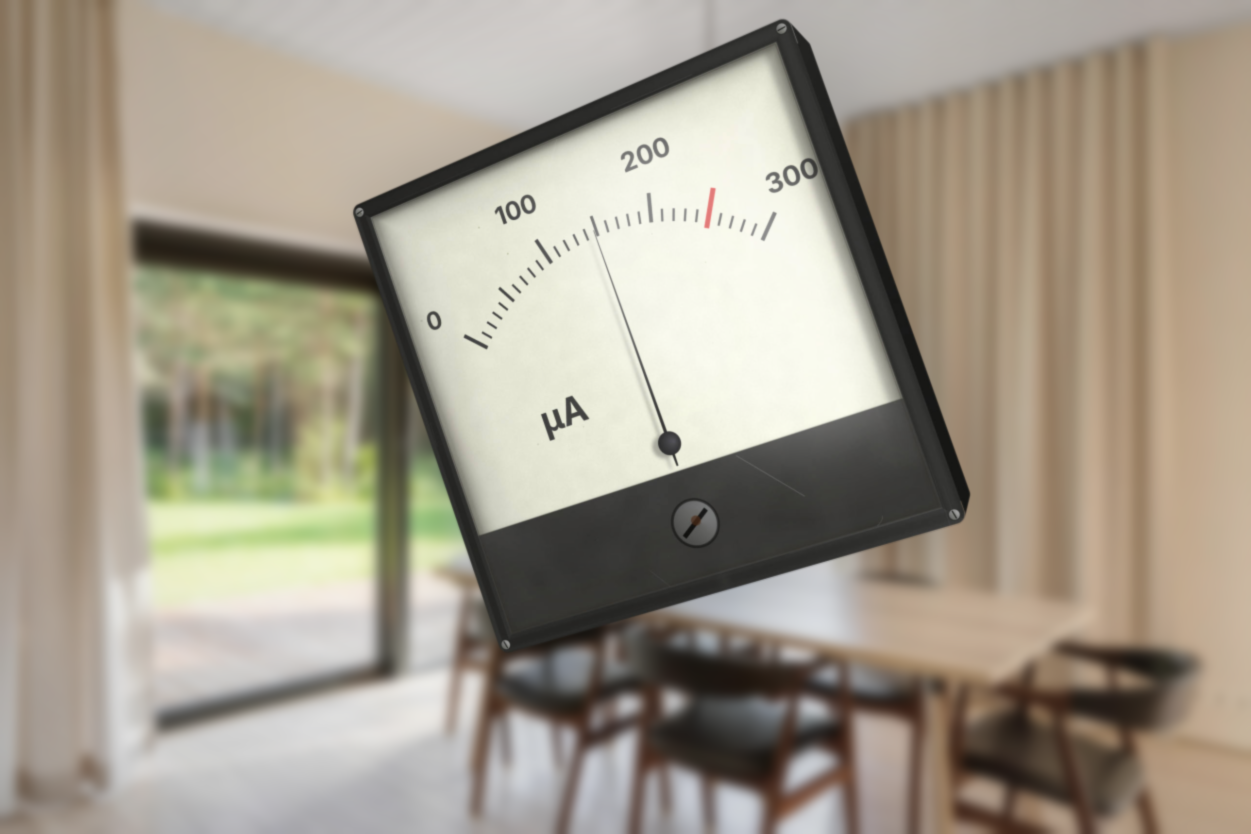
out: 150 µA
